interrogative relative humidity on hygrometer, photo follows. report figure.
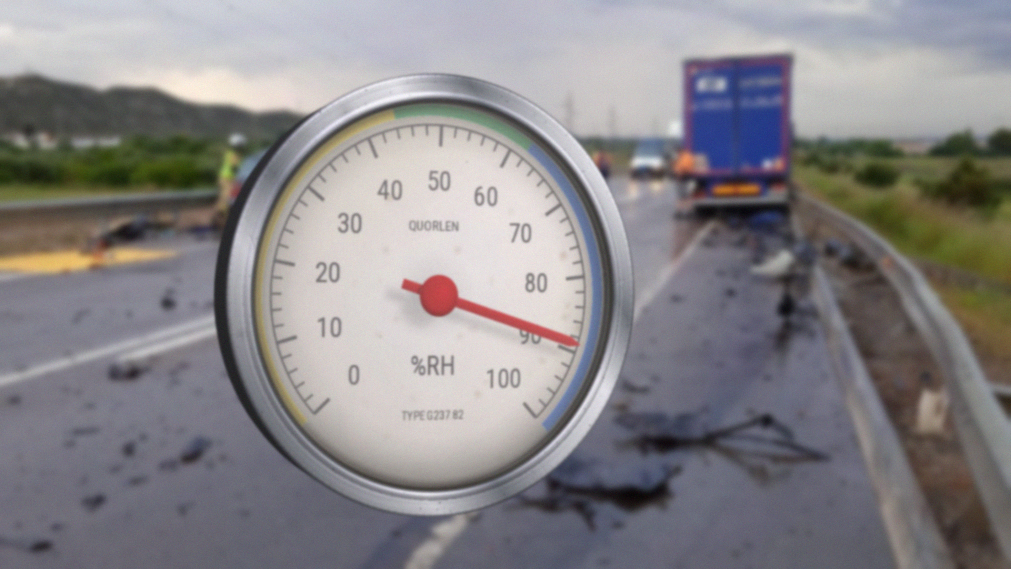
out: 89 %
